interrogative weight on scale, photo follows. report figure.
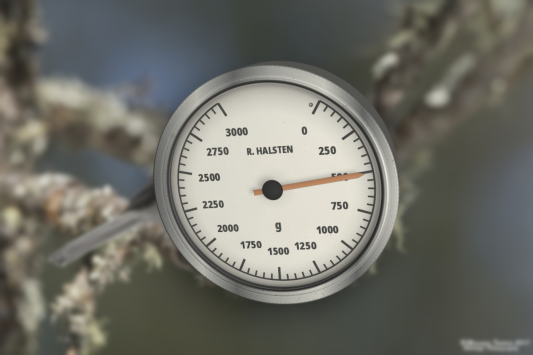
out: 500 g
